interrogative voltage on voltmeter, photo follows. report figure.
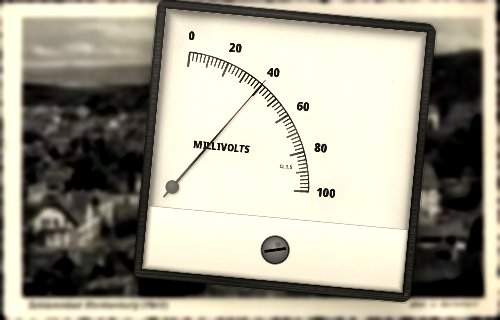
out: 40 mV
